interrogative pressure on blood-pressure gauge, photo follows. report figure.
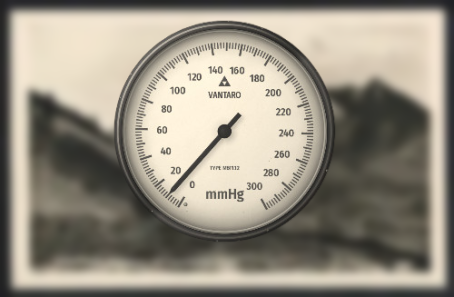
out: 10 mmHg
